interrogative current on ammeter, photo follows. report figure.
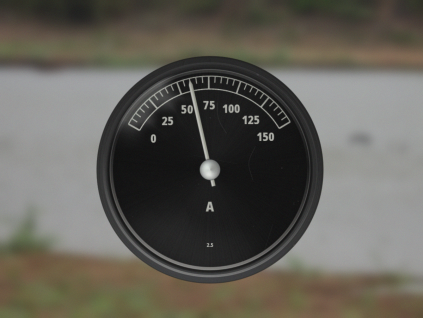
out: 60 A
